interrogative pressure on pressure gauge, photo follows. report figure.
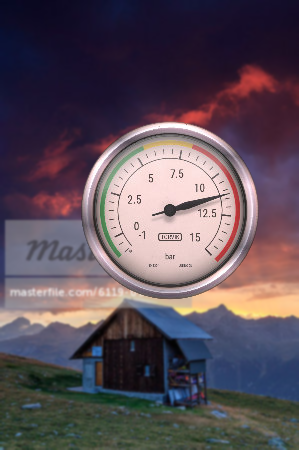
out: 11.25 bar
